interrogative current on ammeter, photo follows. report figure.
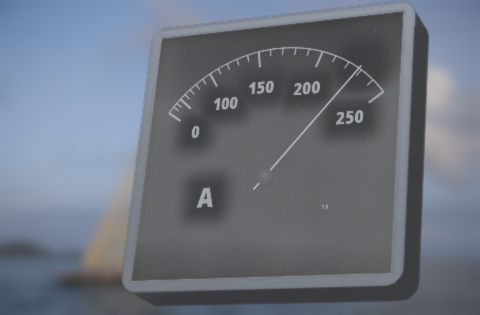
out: 230 A
